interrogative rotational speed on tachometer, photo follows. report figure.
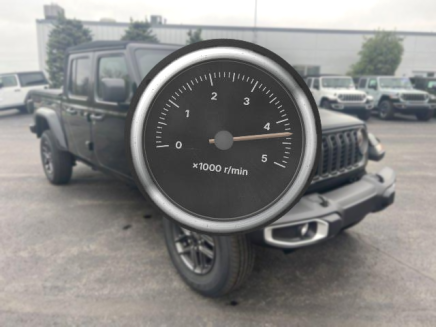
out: 4300 rpm
